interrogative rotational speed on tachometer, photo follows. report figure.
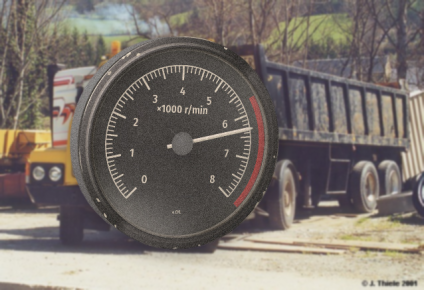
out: 6300 rpm
